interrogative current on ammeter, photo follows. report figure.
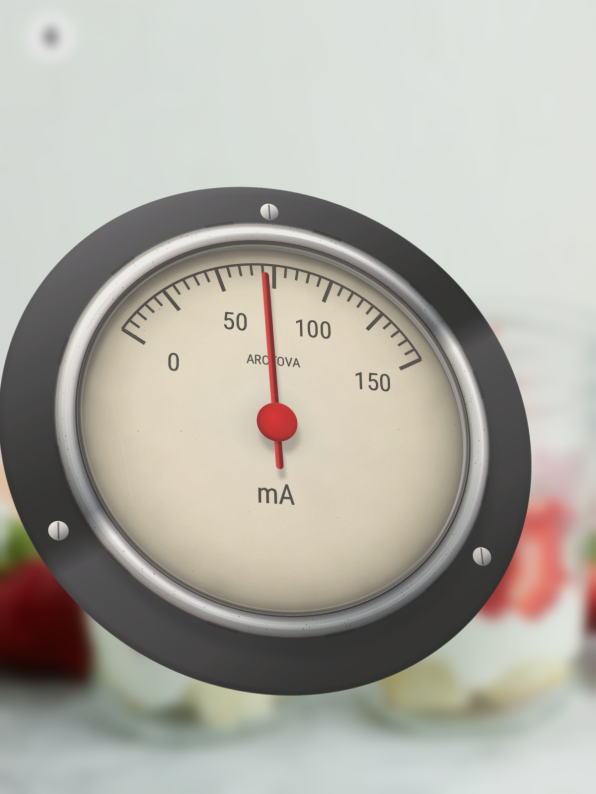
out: 70 mA
